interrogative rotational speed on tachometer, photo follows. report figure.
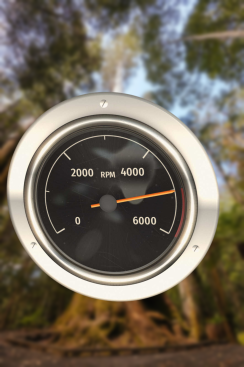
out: 5000 rpm
